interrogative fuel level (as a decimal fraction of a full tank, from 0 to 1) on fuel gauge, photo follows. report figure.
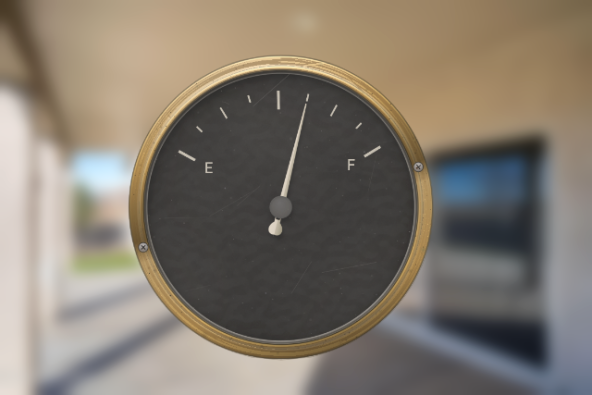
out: 0.625
